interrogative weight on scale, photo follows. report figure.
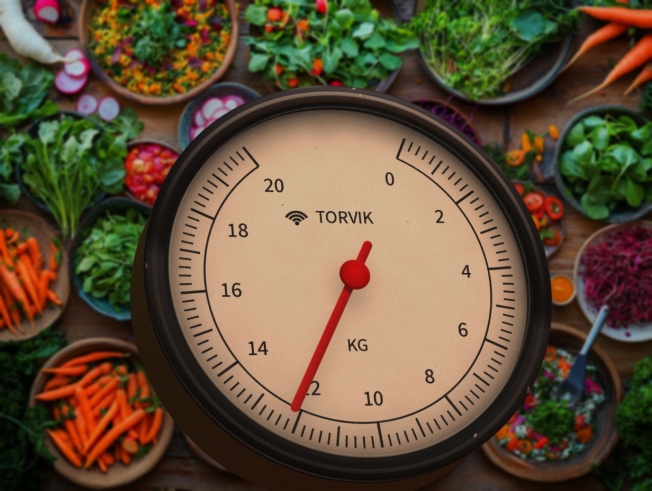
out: 12.2 kg
